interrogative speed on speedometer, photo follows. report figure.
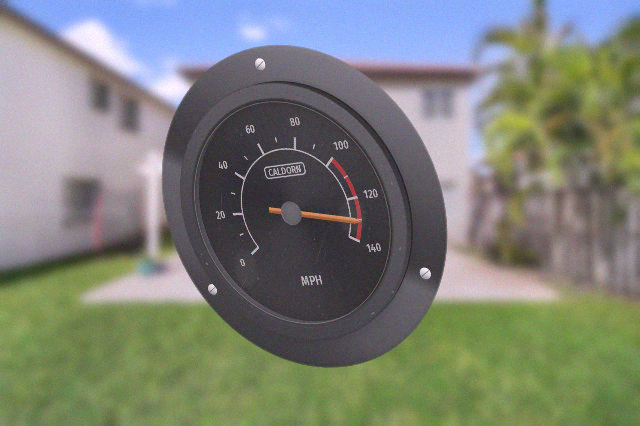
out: 130 mph
